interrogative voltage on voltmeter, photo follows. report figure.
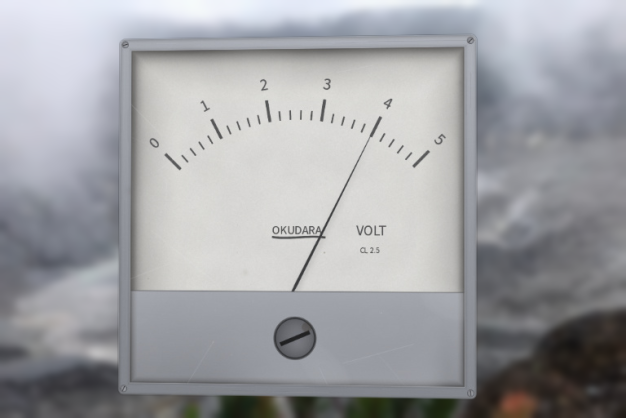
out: 4 V
